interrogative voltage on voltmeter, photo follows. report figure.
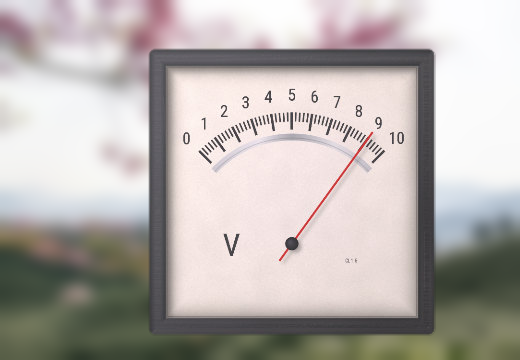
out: 9 V
